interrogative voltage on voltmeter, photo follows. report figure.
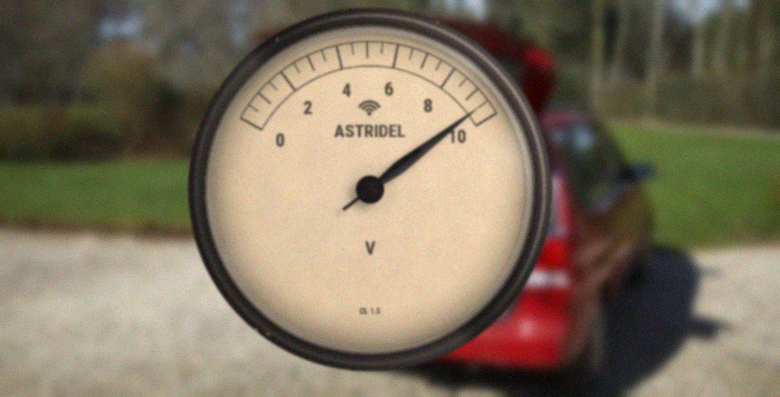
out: 9.5 V
